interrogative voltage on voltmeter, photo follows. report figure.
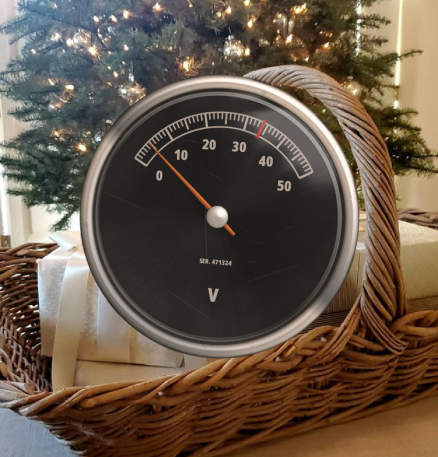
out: 5 V
